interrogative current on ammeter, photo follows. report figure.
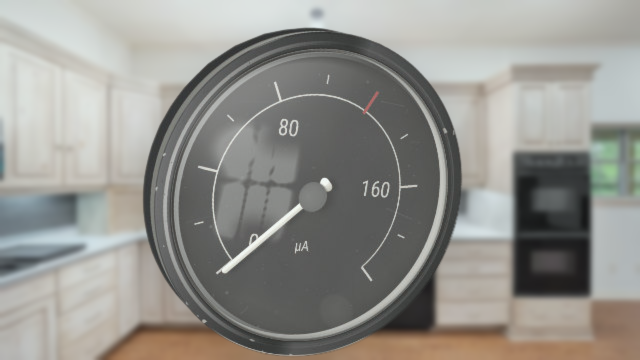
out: 0 µA
